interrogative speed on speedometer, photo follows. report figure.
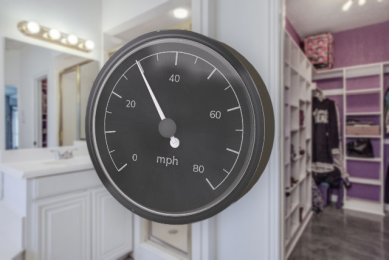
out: 30 mph
